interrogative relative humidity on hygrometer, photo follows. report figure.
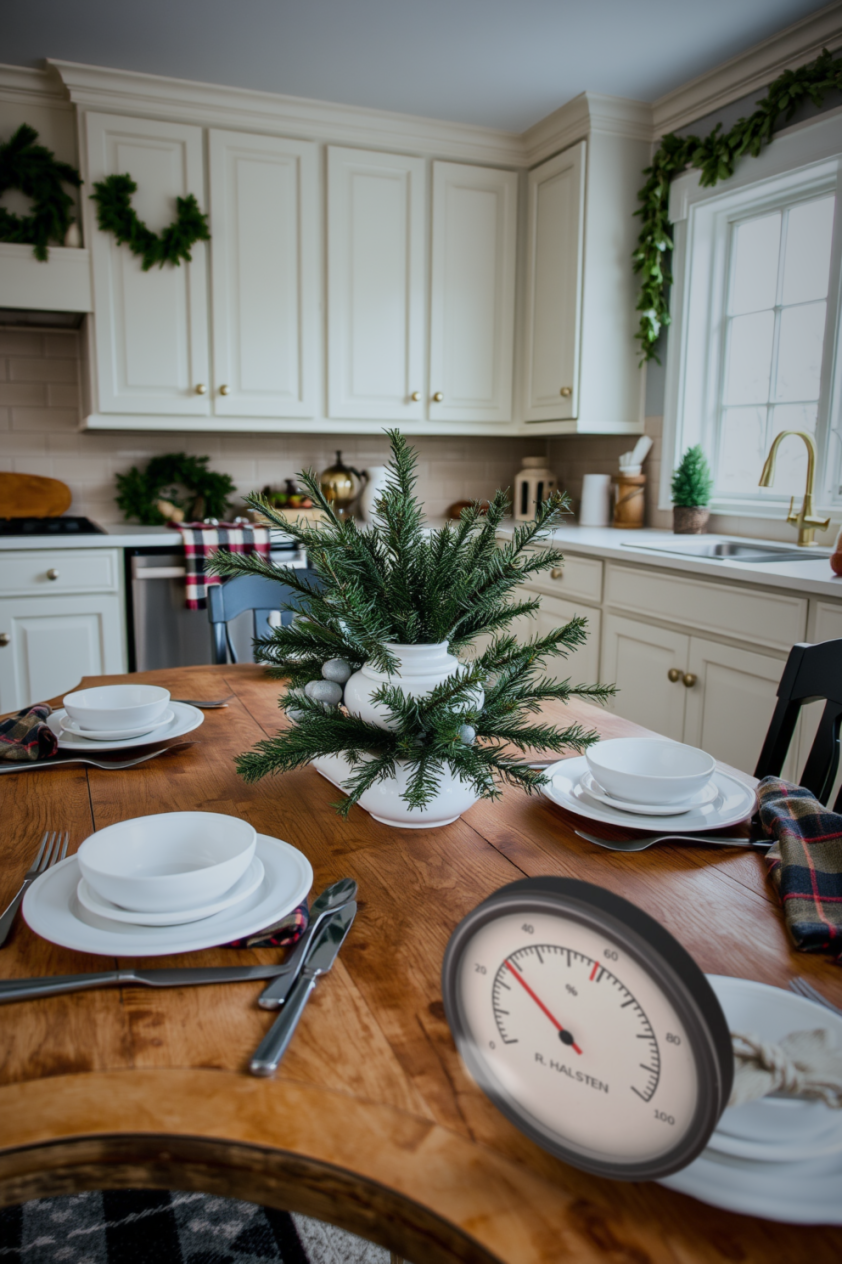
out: 30 %
